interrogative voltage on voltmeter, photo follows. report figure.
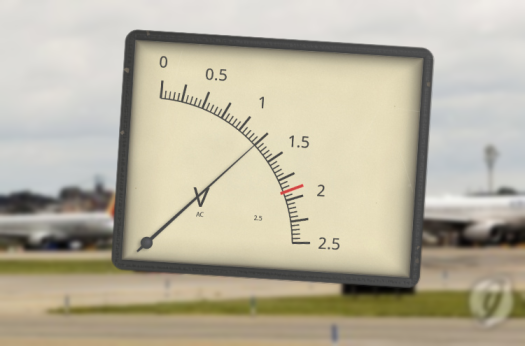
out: 1.25 V
